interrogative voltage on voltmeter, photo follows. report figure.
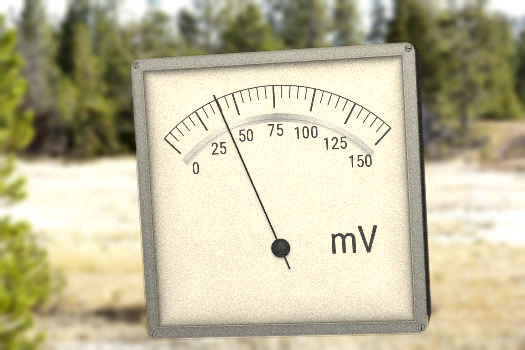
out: 40 mV
